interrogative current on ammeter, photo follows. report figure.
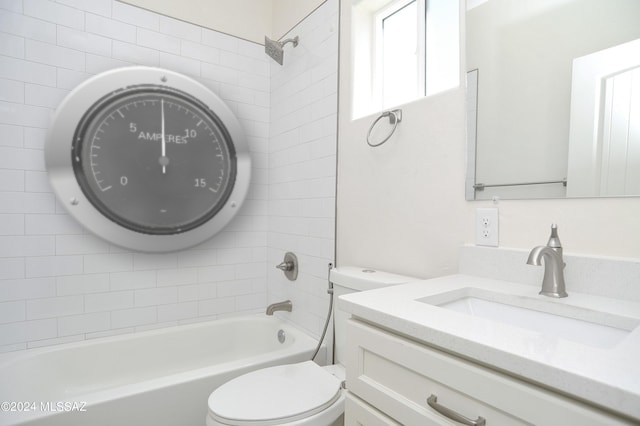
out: 7.5 A
